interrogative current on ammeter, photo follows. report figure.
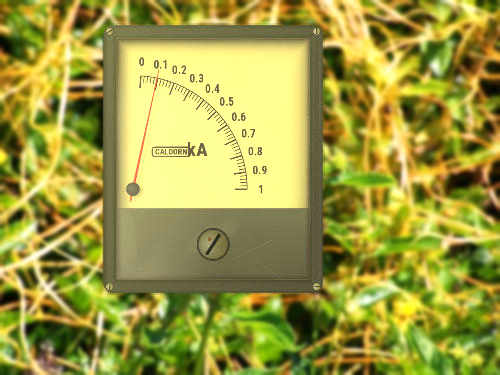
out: 0.1 kA
